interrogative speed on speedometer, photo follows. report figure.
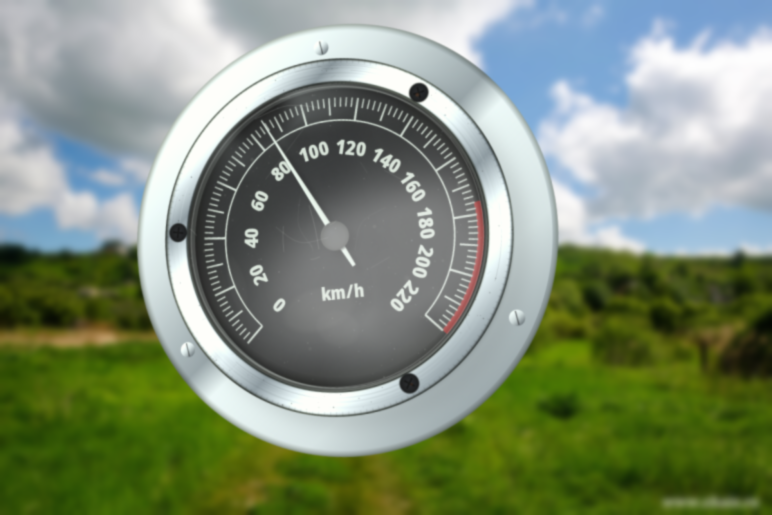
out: 86 km/h
